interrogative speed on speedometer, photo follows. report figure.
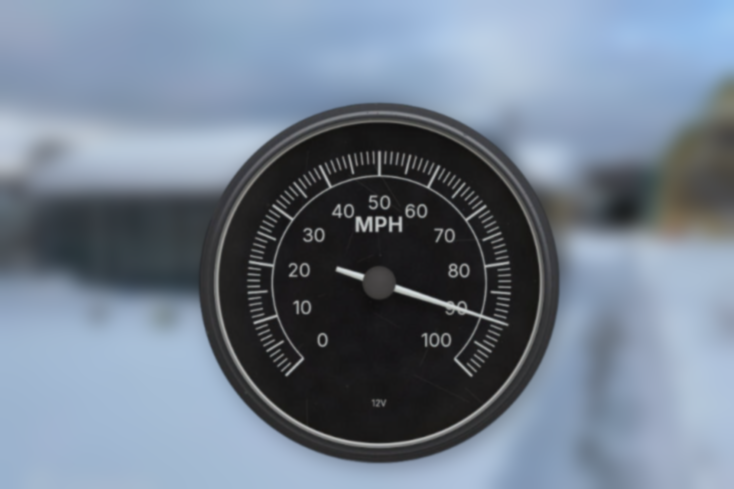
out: 90 mph
